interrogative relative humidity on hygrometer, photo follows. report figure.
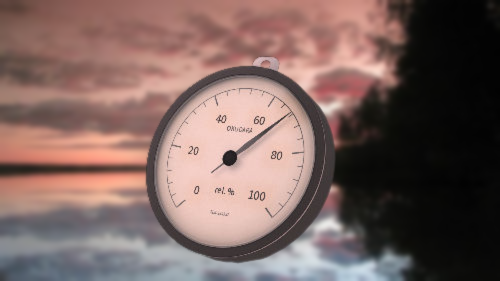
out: 68 %
